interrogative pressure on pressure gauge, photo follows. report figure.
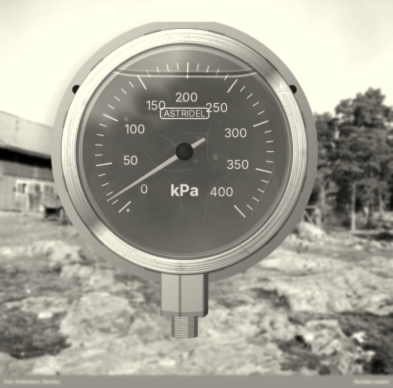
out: 15 kPa
